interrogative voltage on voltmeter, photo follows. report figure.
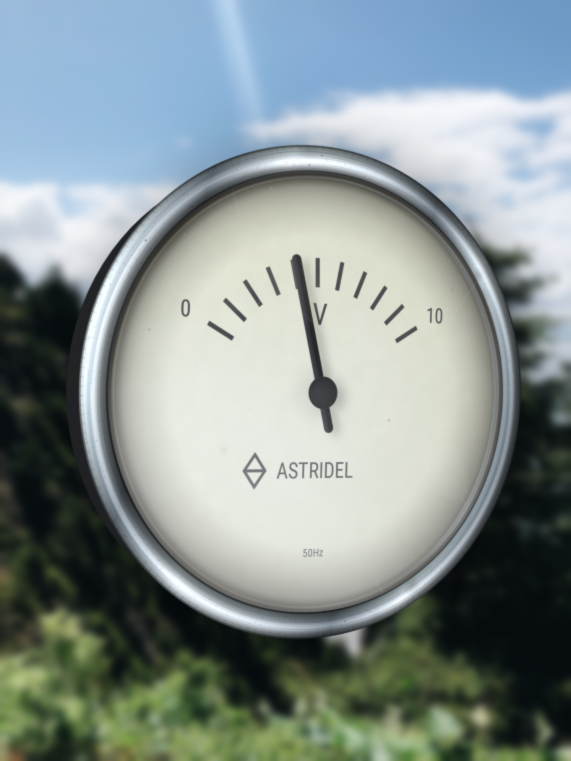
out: 4 V
